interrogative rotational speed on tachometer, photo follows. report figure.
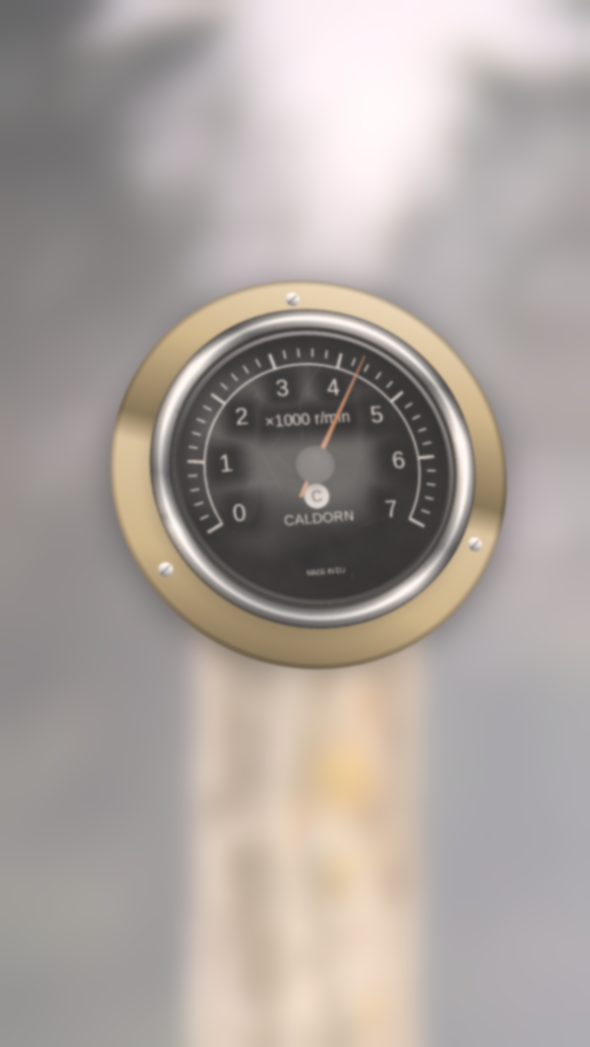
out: 4300 rpm
